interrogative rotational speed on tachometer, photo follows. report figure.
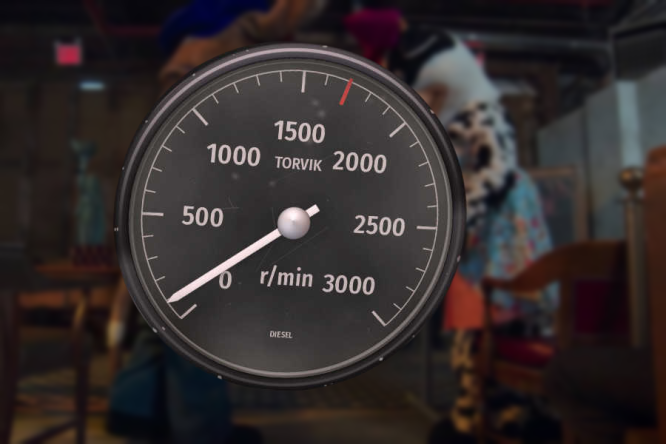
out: 100 rpm
